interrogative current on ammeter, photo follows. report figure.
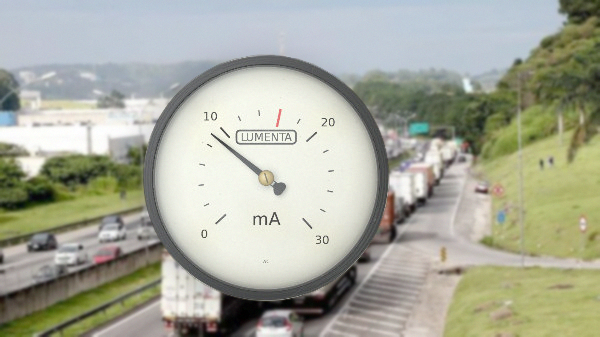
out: 9 mA
